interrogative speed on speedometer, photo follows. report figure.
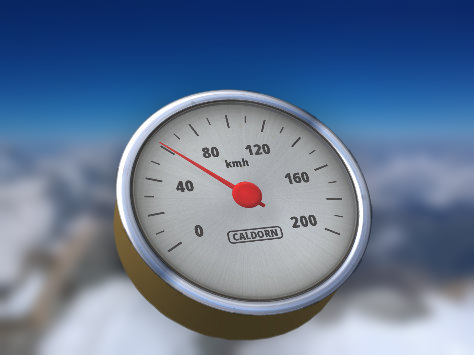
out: 60 km/h
